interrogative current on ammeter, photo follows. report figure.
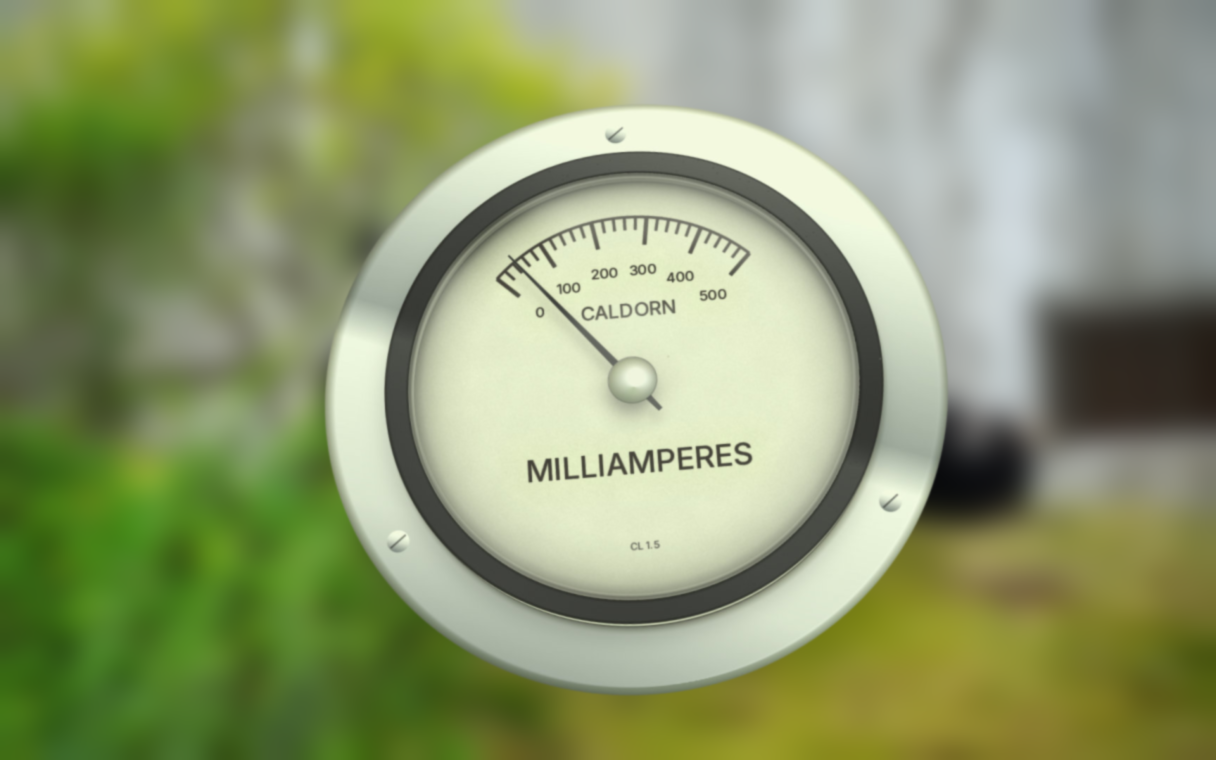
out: 40 mA
